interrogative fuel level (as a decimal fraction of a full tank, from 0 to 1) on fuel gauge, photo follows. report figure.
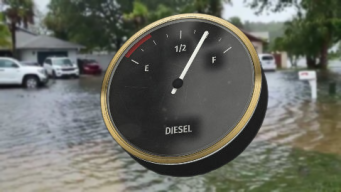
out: 0.75
